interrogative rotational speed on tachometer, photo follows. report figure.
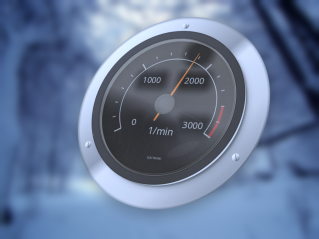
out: 1800 rpm
